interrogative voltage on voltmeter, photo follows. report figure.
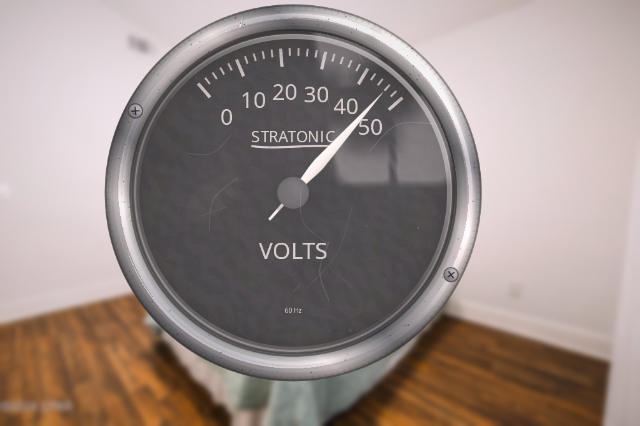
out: 46 V
